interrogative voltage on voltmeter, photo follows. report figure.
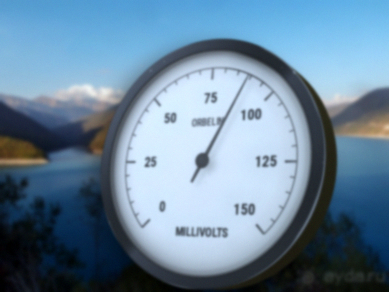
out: 90 mV
